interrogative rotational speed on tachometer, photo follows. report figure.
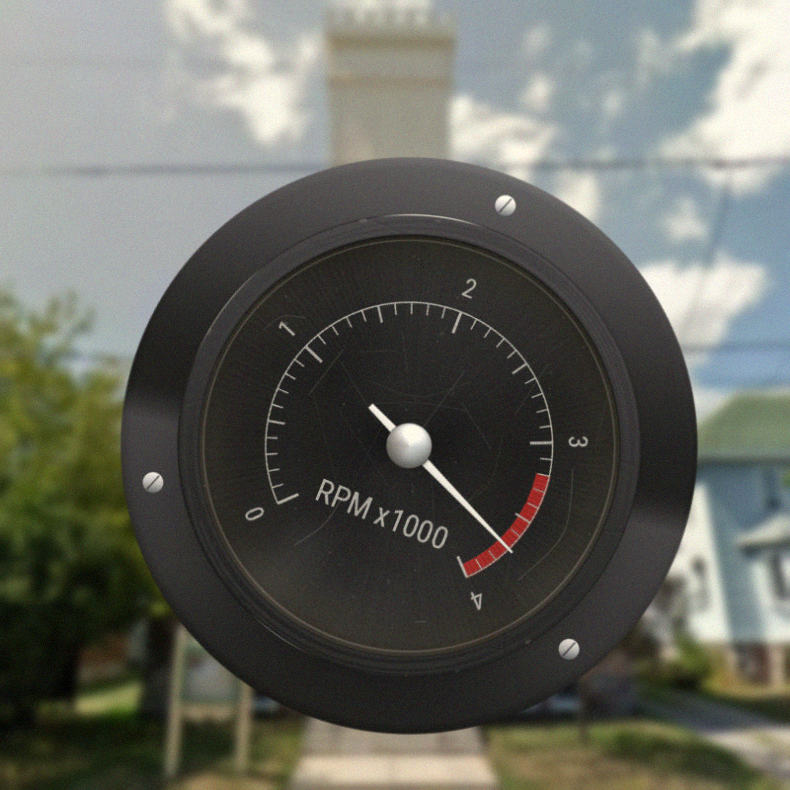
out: 3700 rpm
